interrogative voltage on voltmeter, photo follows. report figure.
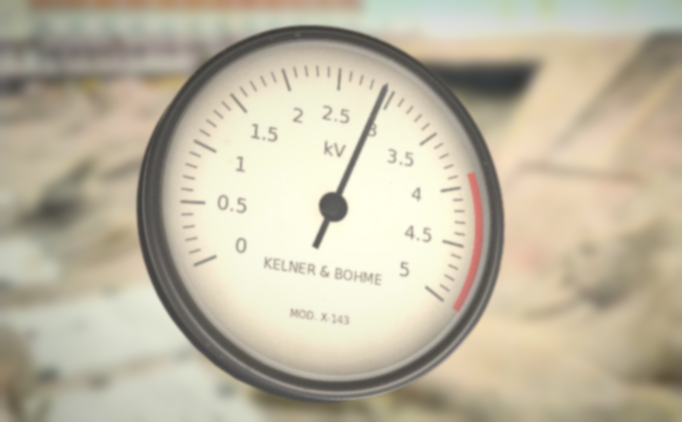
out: 2.9 kV
